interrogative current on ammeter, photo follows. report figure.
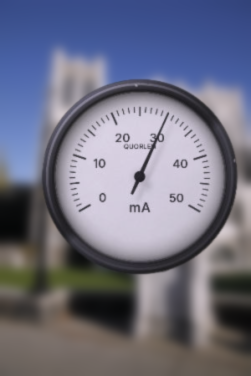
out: 30 mA
